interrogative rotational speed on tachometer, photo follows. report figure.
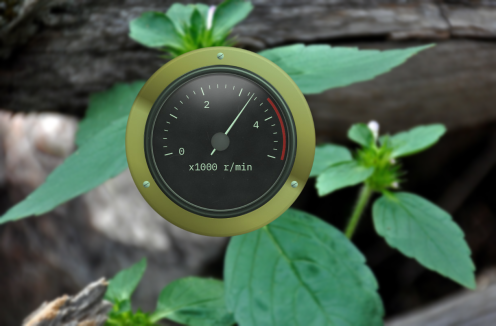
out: 3300 rpm
